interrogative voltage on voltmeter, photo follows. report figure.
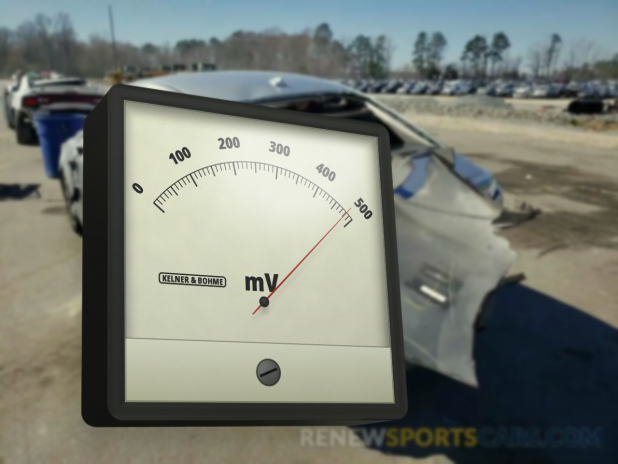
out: 480 mV
